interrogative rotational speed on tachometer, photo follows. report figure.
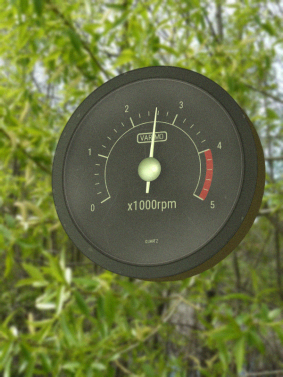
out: 2600 rpm
